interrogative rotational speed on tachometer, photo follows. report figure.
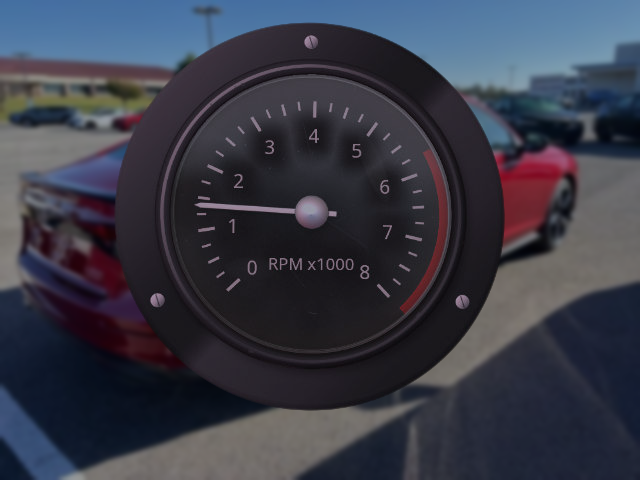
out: 1375 rpm
